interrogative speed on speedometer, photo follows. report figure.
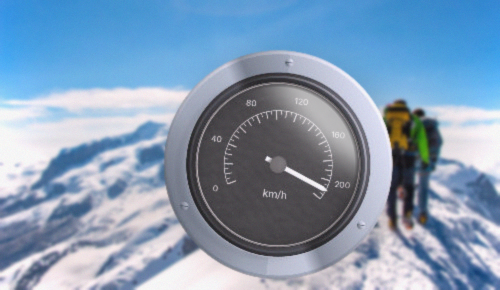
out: 210 km/h
